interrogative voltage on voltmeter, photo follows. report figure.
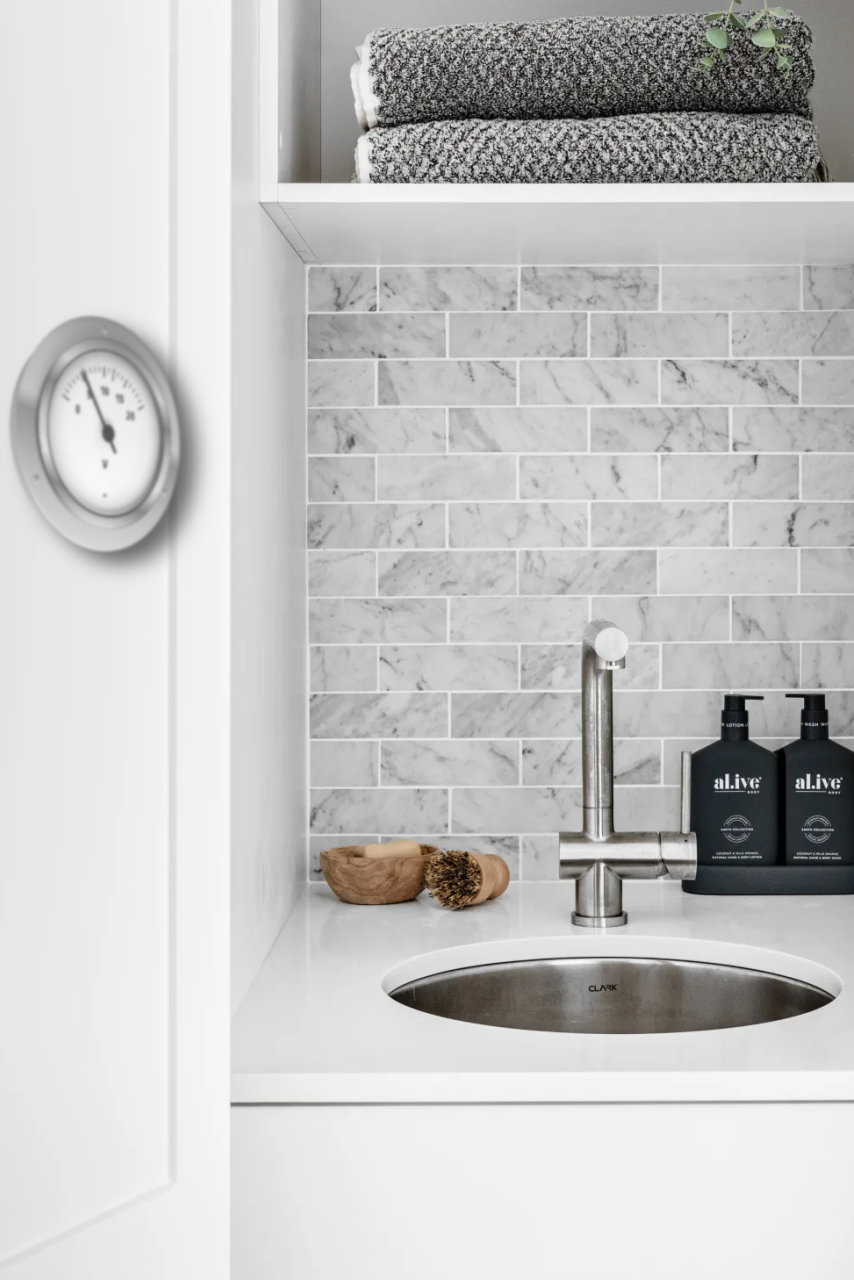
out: 5 V
